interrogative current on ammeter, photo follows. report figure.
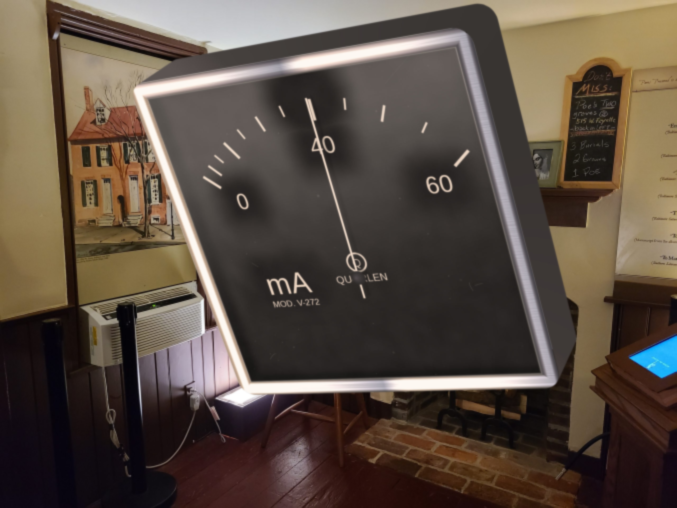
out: 40 mA
